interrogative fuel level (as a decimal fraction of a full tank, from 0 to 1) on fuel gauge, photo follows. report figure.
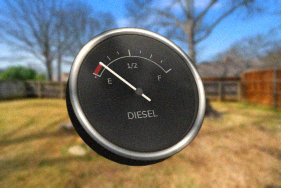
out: 0.125
